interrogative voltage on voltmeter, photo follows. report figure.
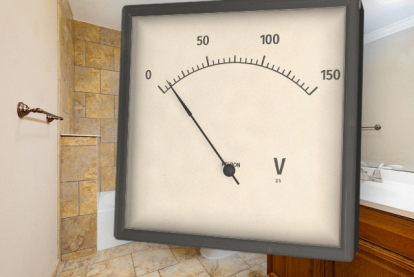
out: 10 V
